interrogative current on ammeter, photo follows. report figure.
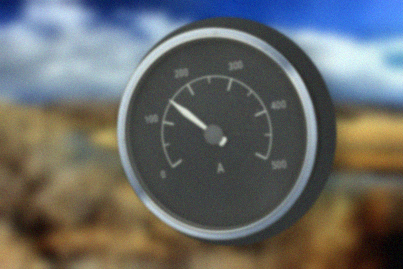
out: 150 A
